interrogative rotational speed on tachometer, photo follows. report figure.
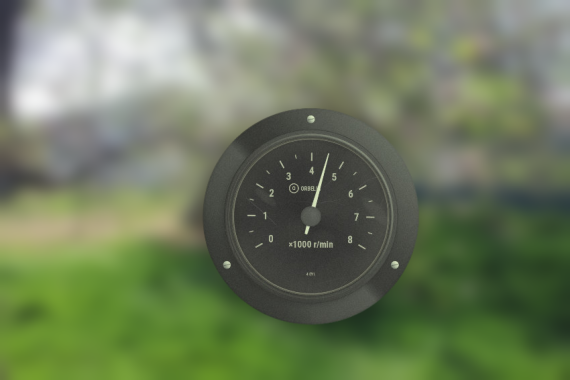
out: 4500 rpm
